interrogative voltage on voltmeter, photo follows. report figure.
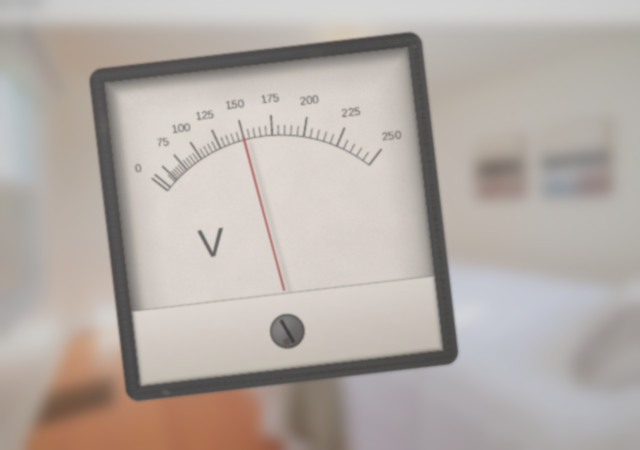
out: 150 V
